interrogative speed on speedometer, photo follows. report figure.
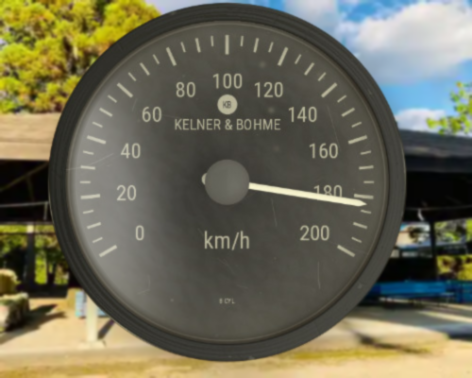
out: 182.5 km/h
